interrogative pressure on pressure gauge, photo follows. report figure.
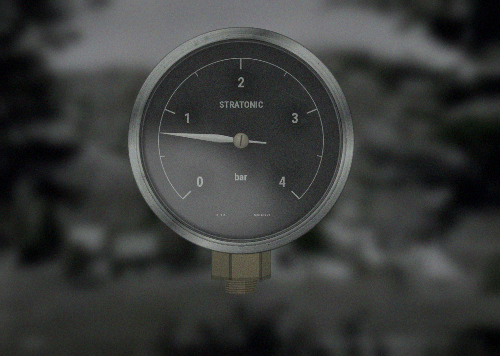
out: 0.75 bar
